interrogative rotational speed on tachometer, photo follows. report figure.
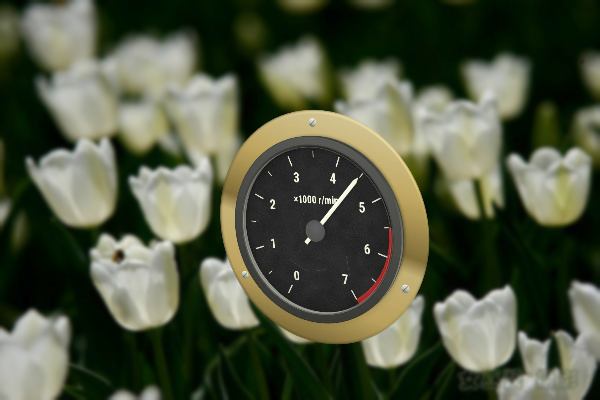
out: 4500 rpm
